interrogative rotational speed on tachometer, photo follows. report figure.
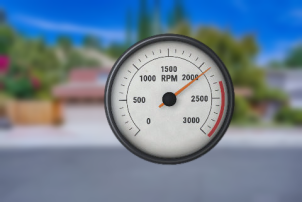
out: 2100 rpm
